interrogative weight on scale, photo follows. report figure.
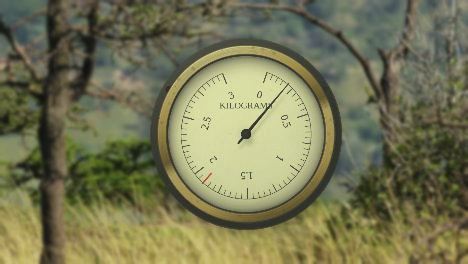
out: 0.2 kg
